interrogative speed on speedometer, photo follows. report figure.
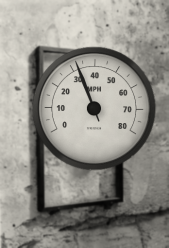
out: 32.5 mph
